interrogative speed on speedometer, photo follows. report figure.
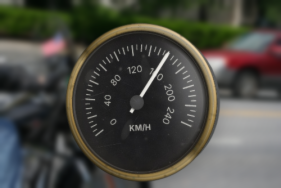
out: 160 km/h
